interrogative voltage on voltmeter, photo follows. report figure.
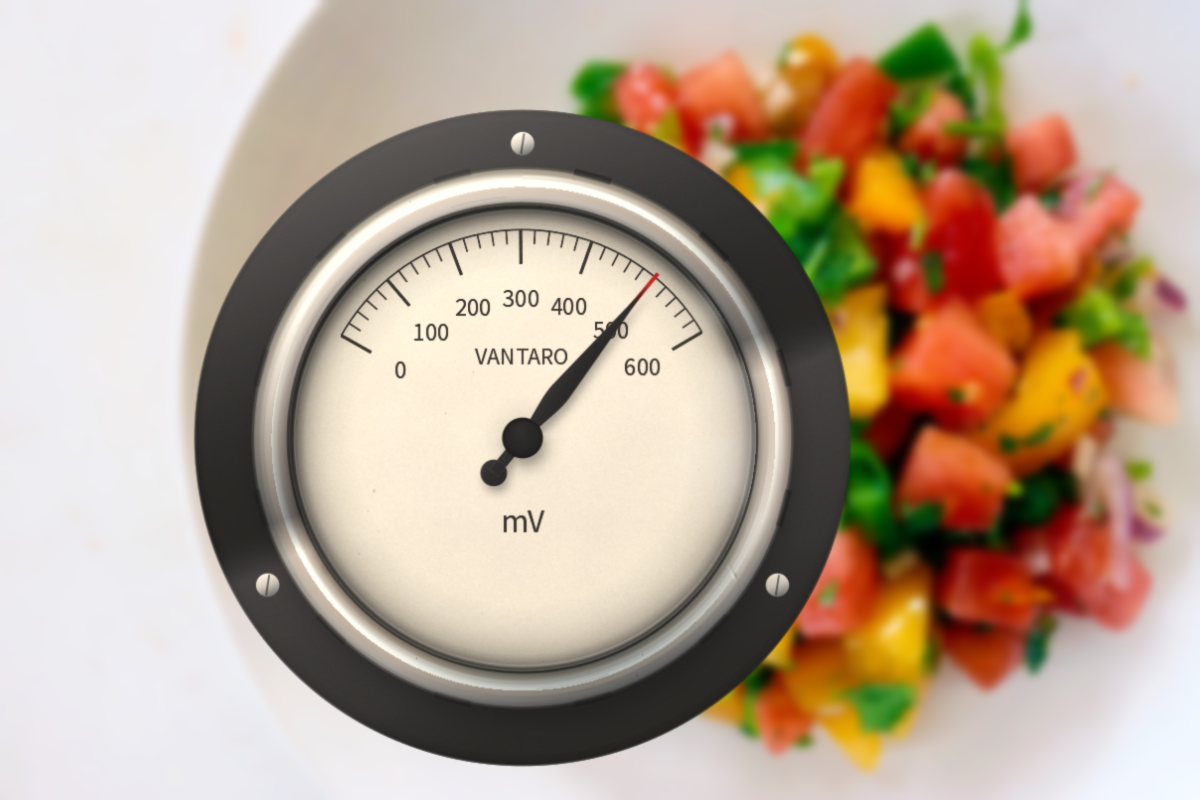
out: 500 mV
